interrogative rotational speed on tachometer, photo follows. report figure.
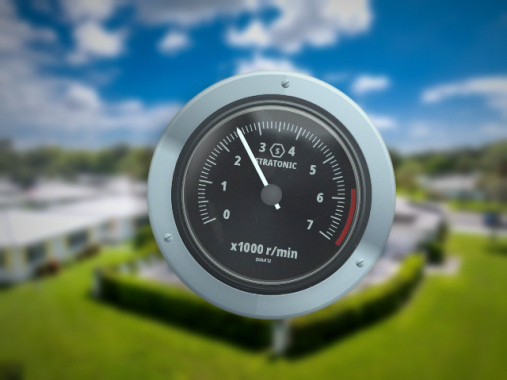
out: 2500 rpm
